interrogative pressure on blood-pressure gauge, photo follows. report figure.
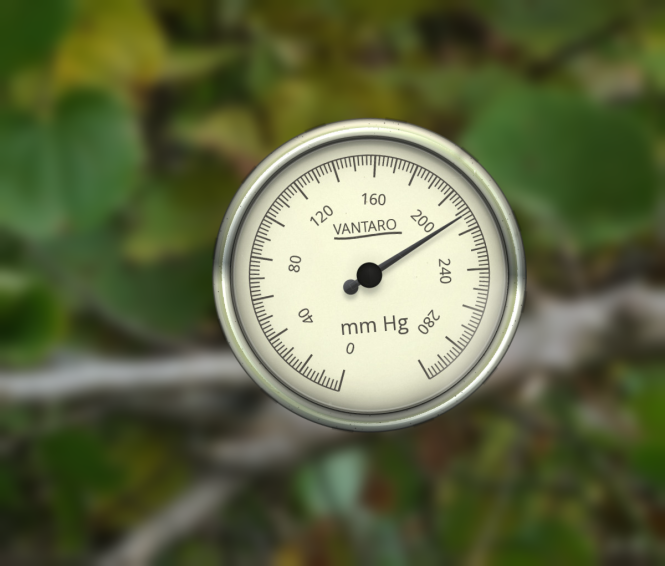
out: 212 mmHg
